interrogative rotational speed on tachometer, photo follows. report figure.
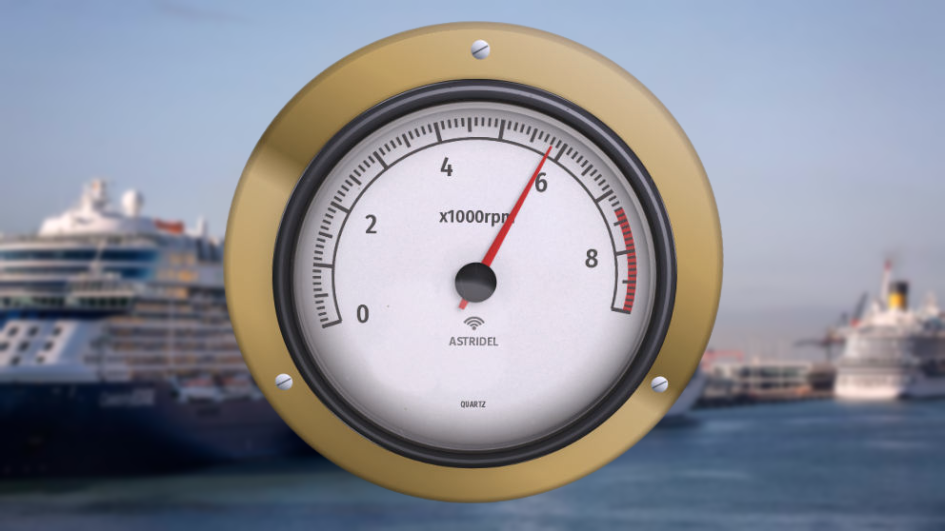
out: 5800 rpm
